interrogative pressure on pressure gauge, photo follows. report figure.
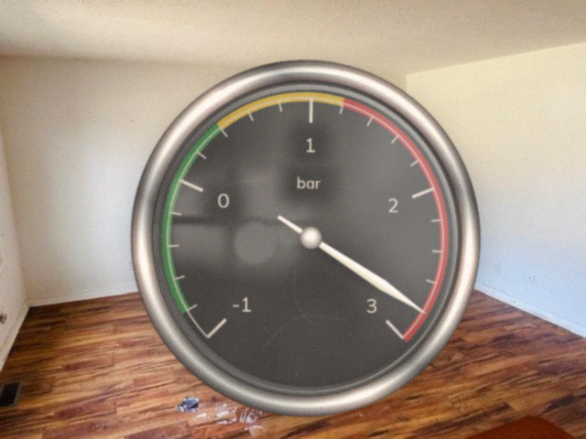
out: 2.8 bar
